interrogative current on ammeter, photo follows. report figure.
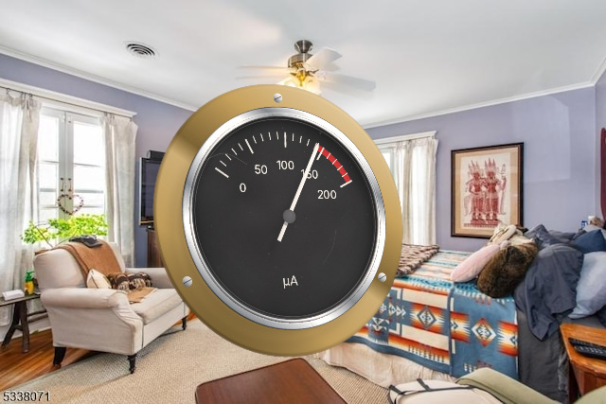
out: 140 µA
